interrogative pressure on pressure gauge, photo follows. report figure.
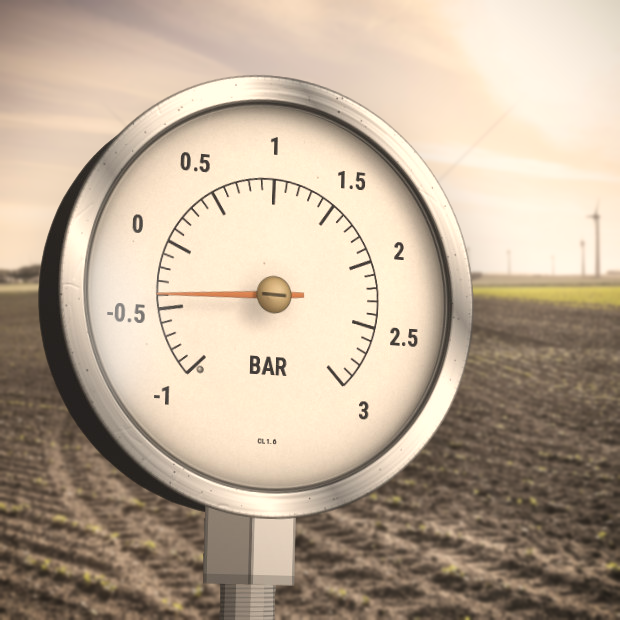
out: -0.4 bar
